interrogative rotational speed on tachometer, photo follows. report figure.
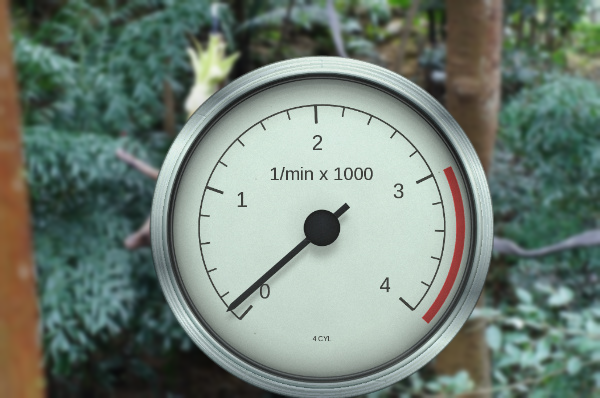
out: 100 rpm
